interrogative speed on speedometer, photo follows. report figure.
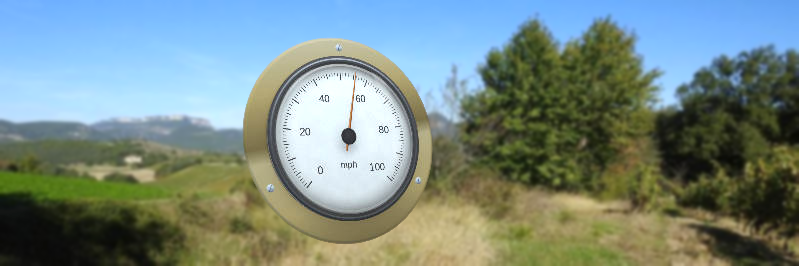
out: 55 mph
